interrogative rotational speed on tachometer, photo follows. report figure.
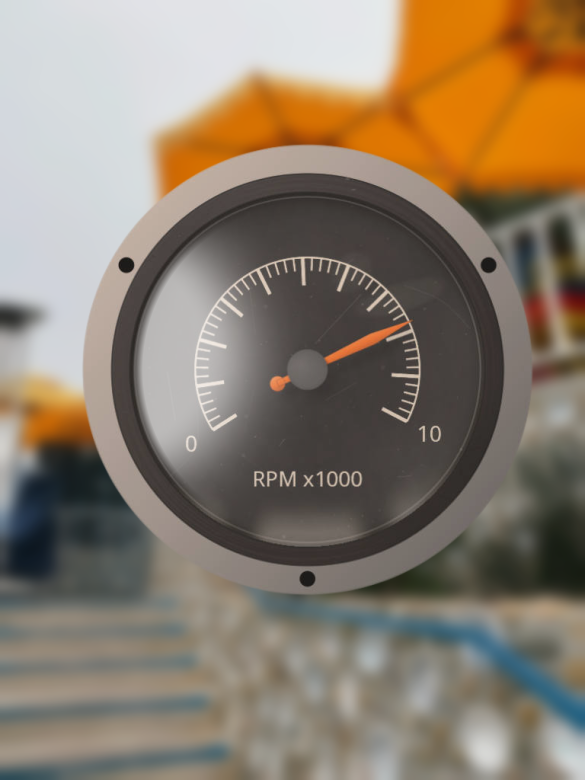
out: 7800 rpm
